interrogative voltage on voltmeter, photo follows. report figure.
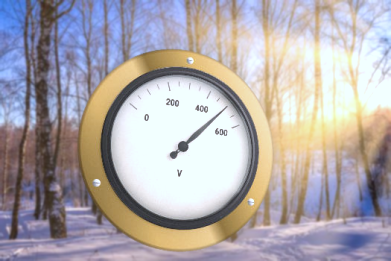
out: 500 V
